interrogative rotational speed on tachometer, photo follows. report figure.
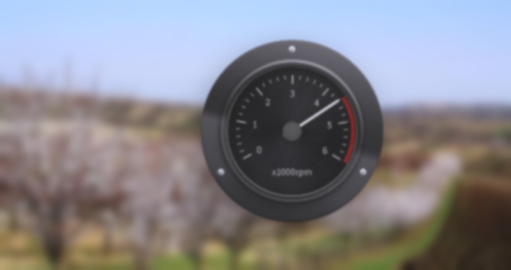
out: 4400 rpm
